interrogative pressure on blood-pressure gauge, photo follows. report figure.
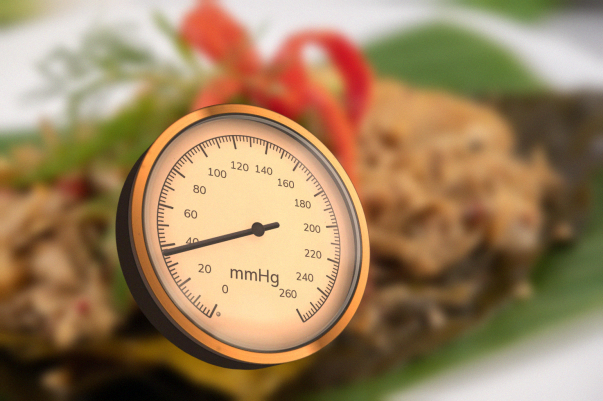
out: 36 mmHg
